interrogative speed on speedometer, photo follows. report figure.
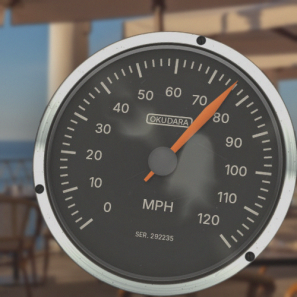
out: 76 mph
